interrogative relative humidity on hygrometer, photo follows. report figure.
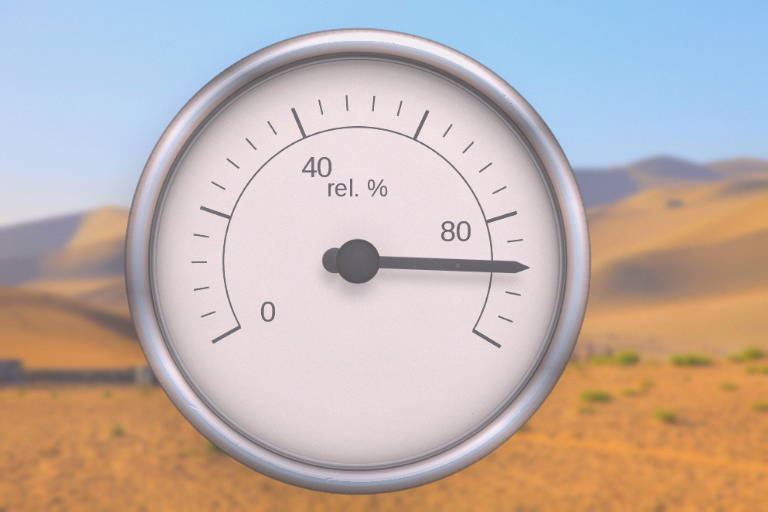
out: 88 %
